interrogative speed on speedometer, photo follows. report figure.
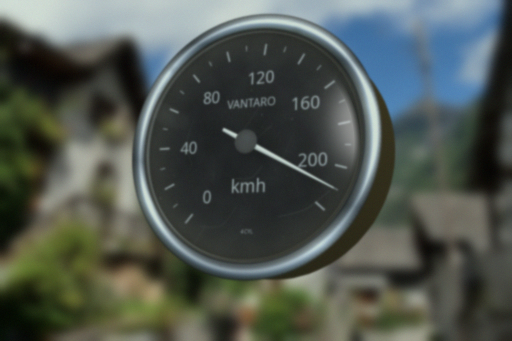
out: 210 km/h
